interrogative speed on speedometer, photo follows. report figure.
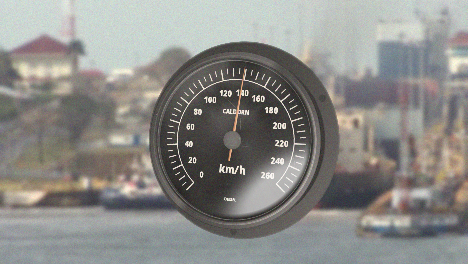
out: 140 km/h
